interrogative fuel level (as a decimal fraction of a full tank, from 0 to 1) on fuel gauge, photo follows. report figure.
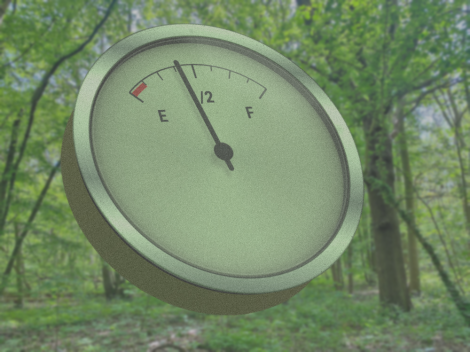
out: 0.375
